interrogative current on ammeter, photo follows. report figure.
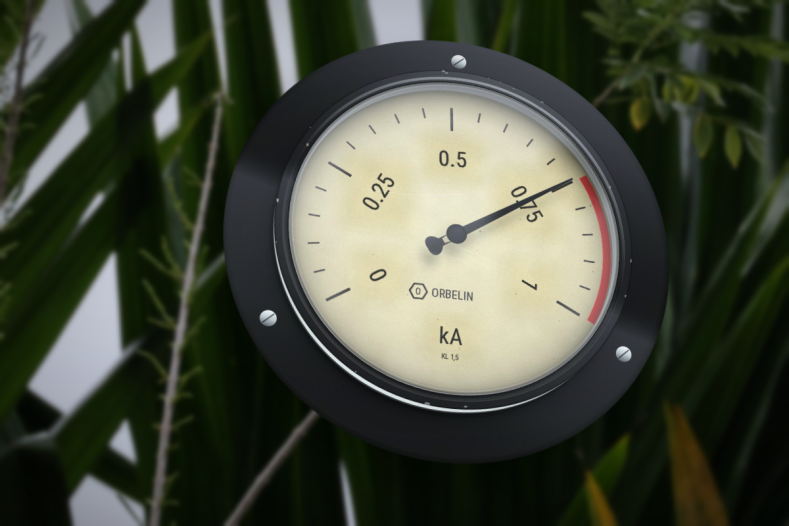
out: 0.75 kA
